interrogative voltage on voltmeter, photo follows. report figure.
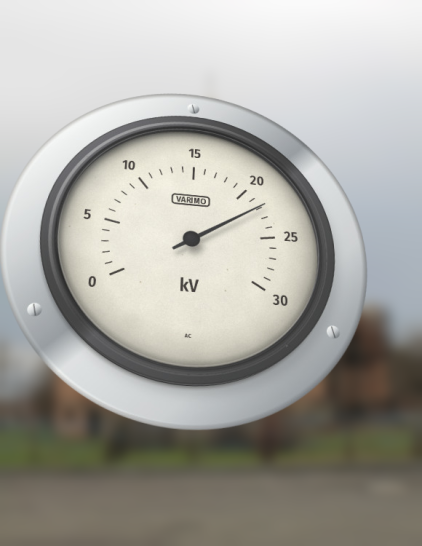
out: 22 kV
